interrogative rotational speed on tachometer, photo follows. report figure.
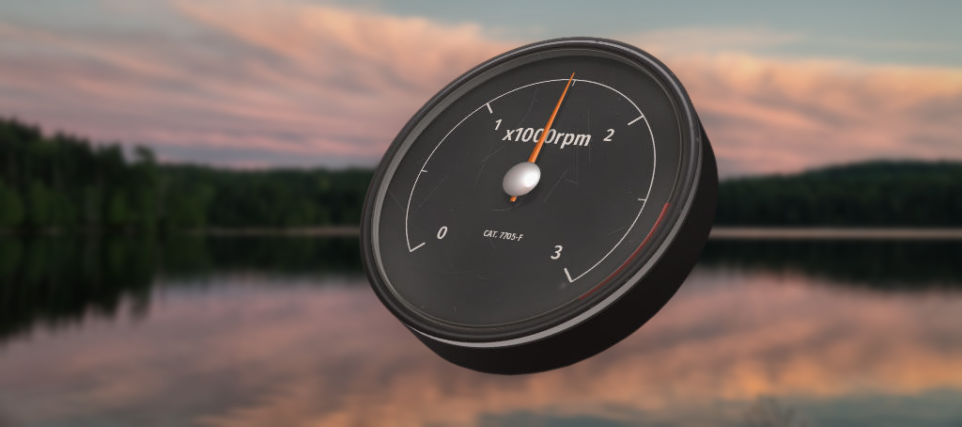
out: 1500 rpm
